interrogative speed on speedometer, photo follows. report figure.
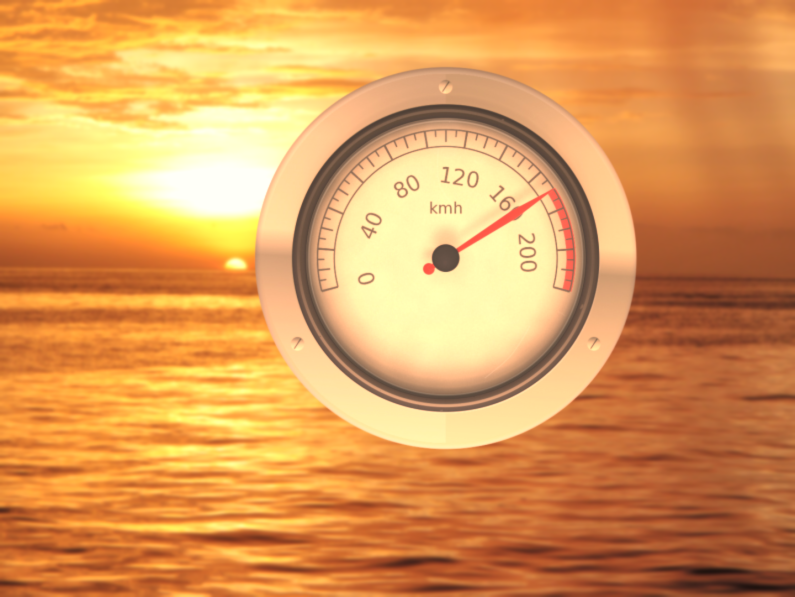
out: 170 km/h
